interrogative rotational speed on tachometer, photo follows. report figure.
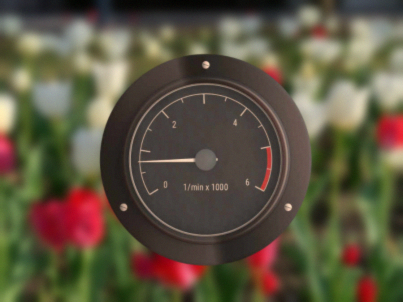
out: 750 rpm
